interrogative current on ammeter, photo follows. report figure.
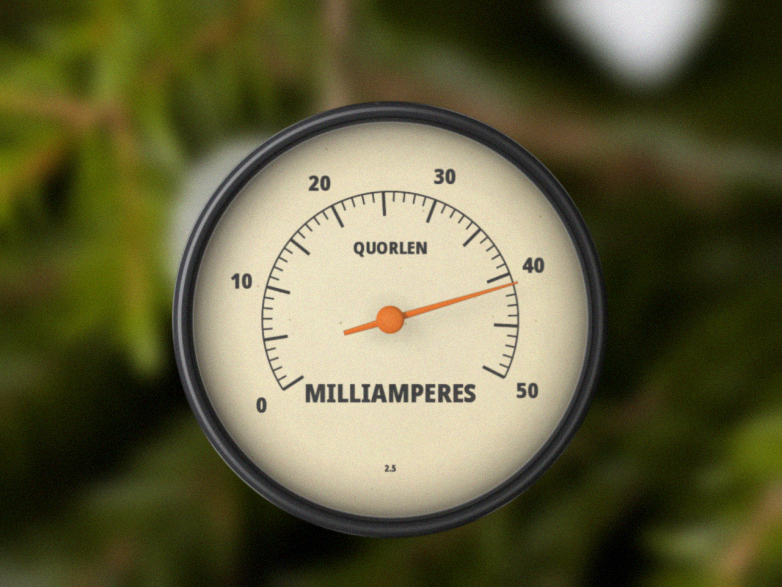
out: 41 mA
